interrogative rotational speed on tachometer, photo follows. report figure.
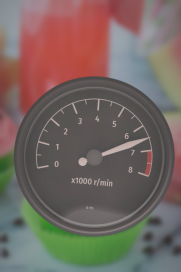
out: 6500 rpm
